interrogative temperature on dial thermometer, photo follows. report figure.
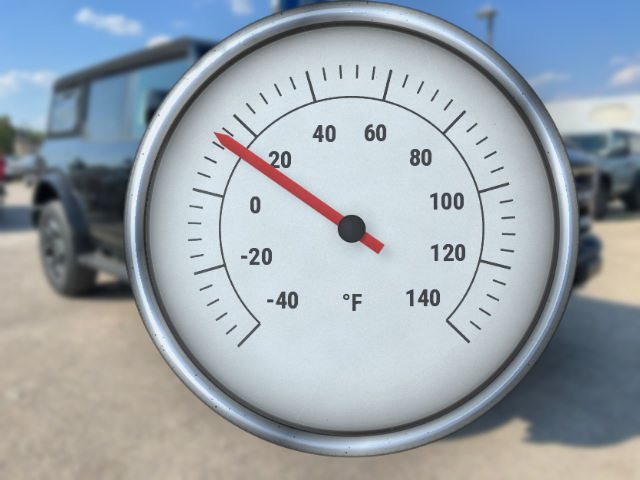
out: 14 °F
